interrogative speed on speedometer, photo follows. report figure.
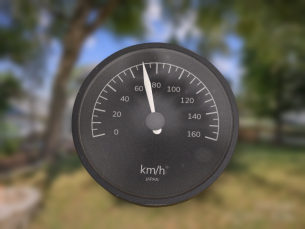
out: 70 km/h
